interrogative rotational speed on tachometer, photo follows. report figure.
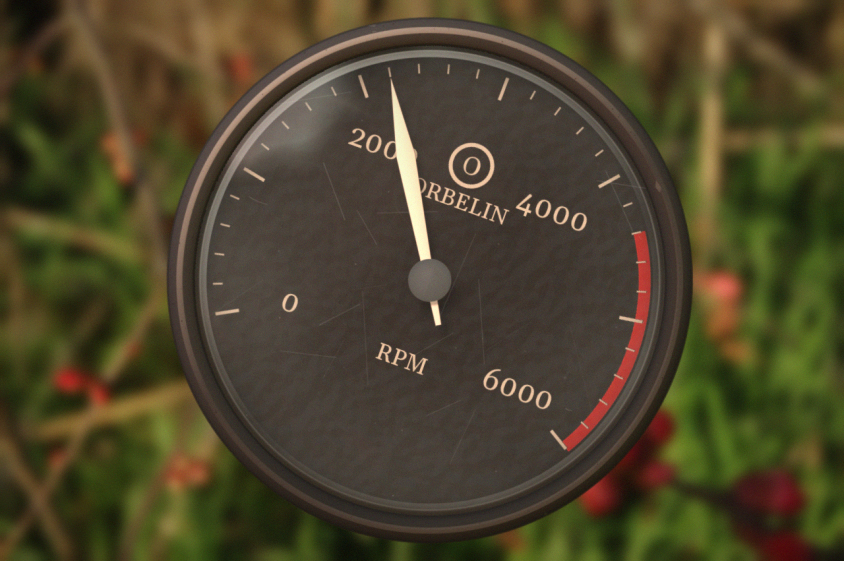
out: 2200 rpm
